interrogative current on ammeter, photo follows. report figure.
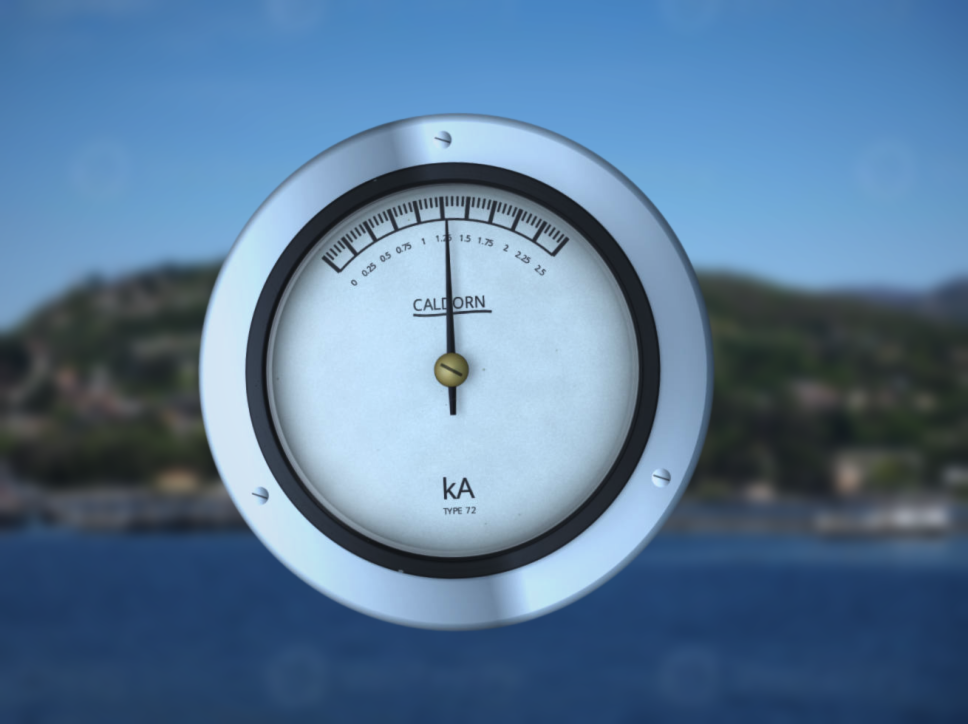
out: 1.3 kA
